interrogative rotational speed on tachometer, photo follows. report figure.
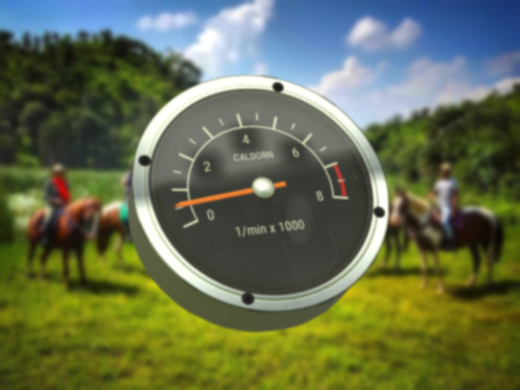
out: 500 rpm
